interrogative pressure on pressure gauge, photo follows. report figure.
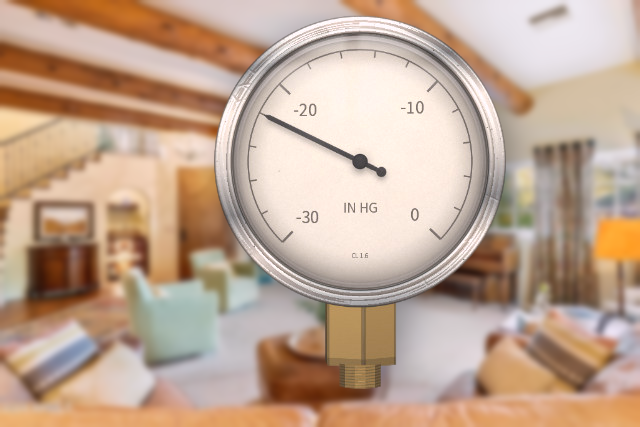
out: -22 inHg
